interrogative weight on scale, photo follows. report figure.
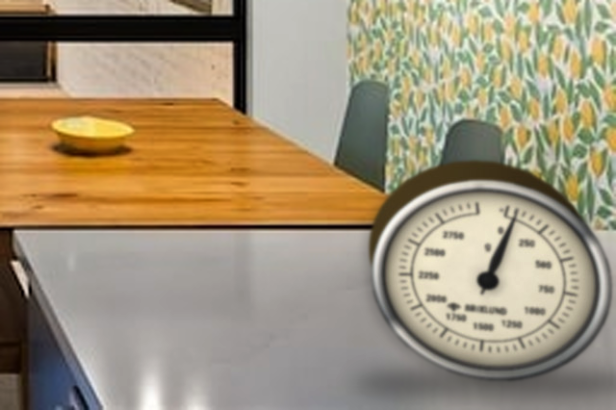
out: 50 g
